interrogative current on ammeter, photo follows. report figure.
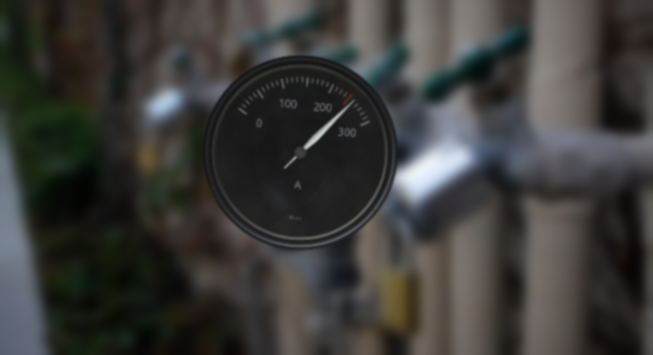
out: 250 A
